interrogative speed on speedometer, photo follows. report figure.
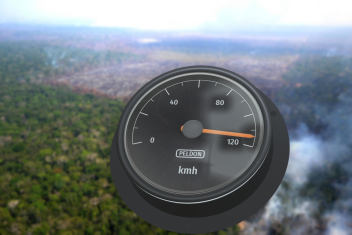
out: 115 km/h
